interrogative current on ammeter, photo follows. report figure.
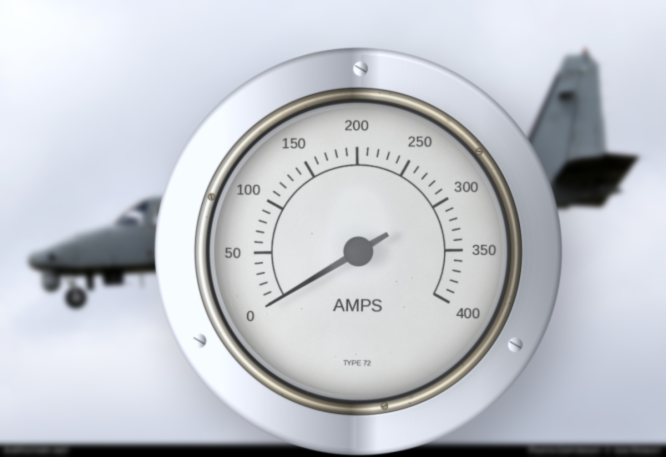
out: 0 A
